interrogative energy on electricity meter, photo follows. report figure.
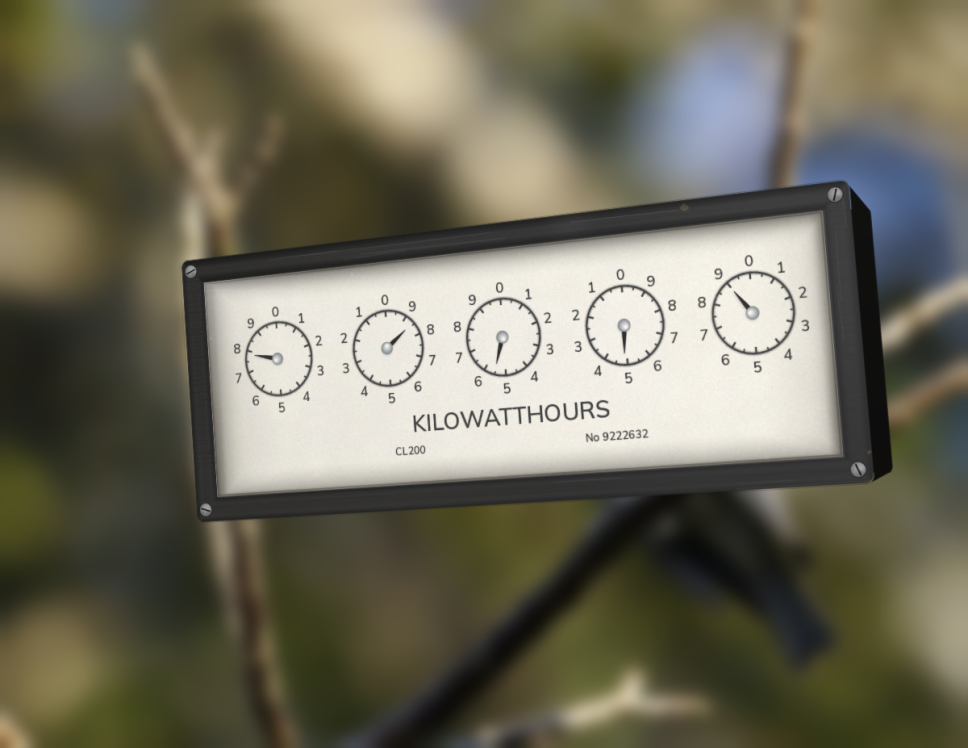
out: 78549 kWh
